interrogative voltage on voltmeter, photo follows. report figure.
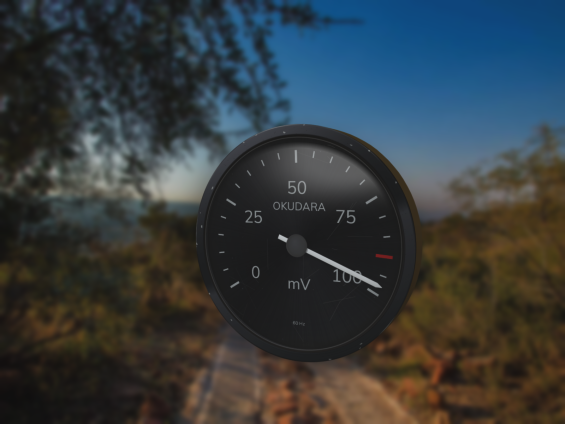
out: 97.5 mV
